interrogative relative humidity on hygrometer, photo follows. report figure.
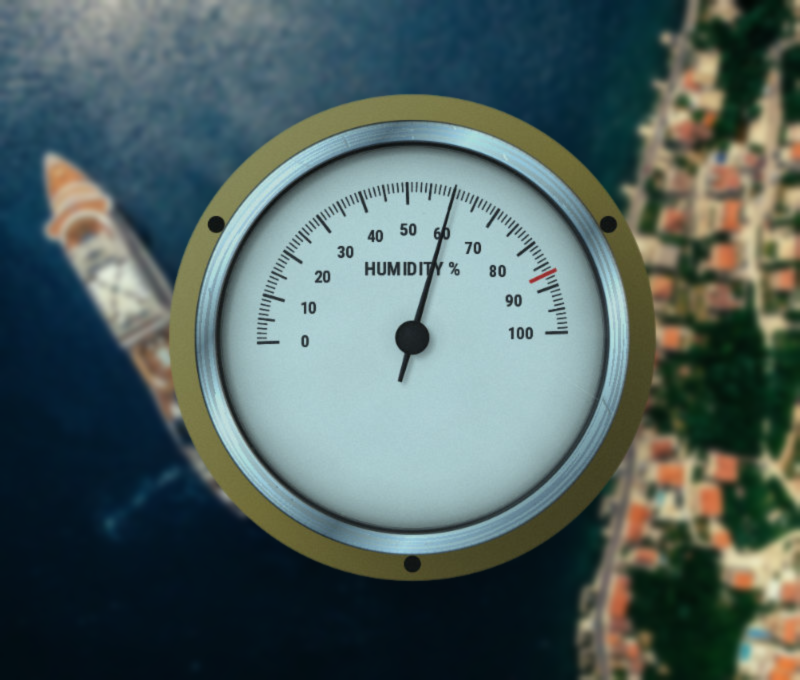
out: 60 %
